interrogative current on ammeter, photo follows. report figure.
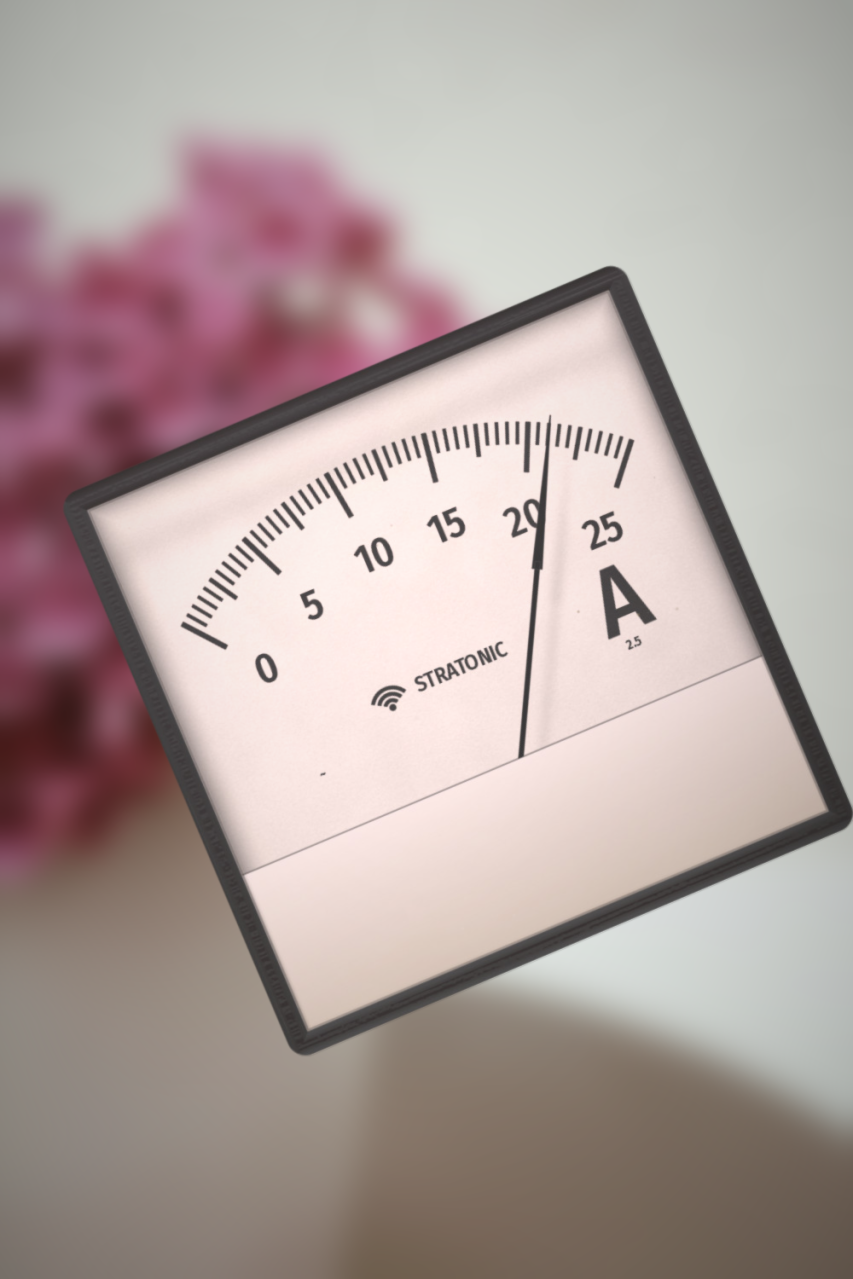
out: 21 A
